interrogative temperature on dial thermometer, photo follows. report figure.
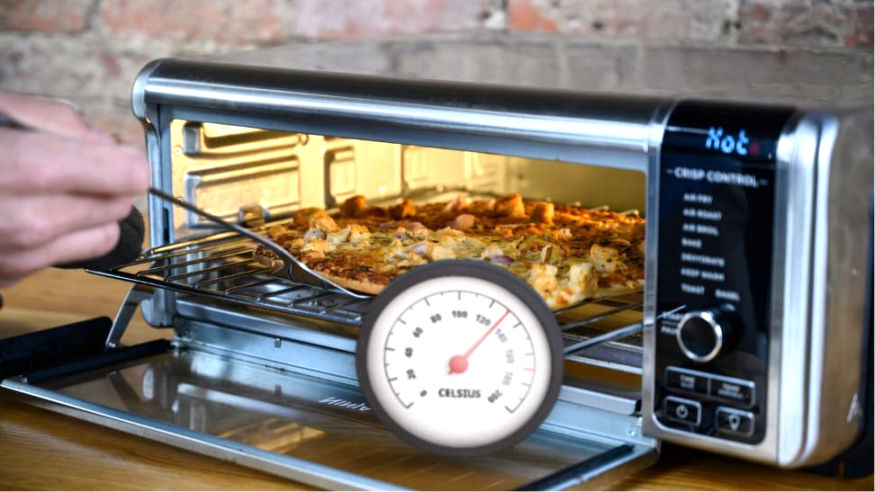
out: 130 °C
